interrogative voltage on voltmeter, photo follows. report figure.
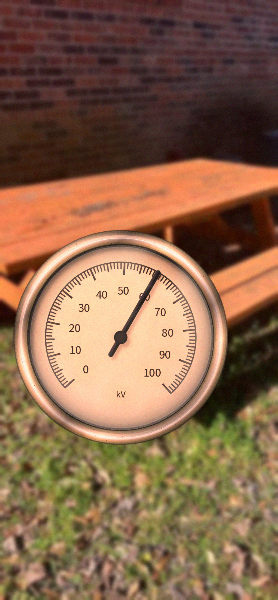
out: 60 kV
